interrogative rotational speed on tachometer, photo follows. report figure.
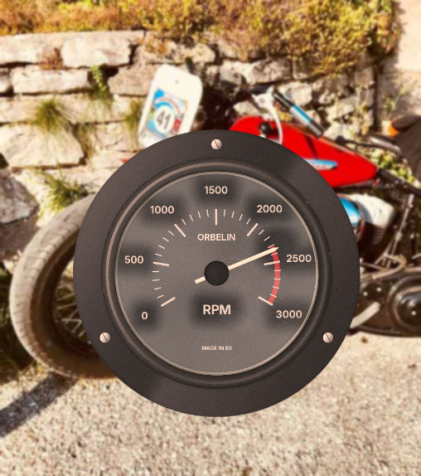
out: 2350 rpm
